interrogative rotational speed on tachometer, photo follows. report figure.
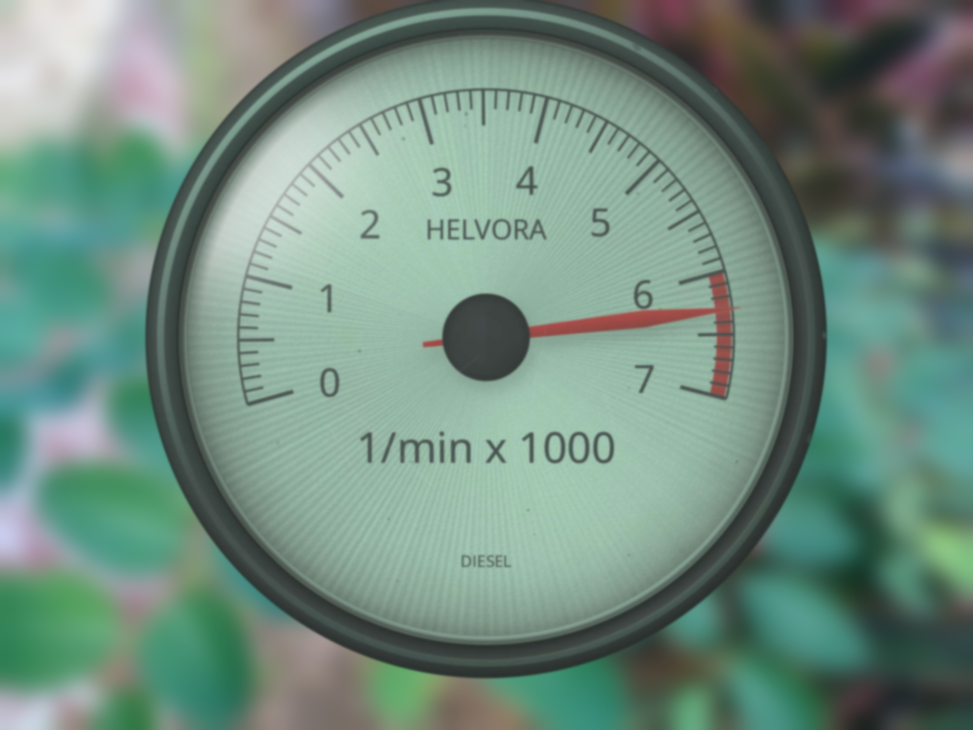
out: 6300 rpm
